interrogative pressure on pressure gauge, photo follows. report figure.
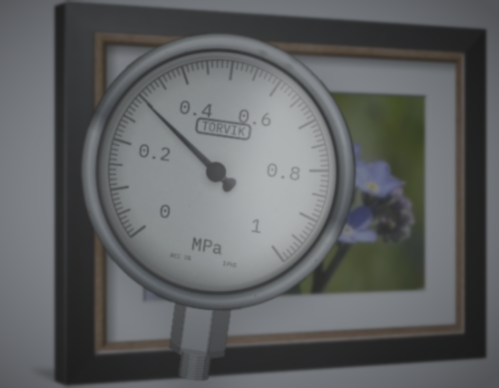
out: 0.3 MPa
